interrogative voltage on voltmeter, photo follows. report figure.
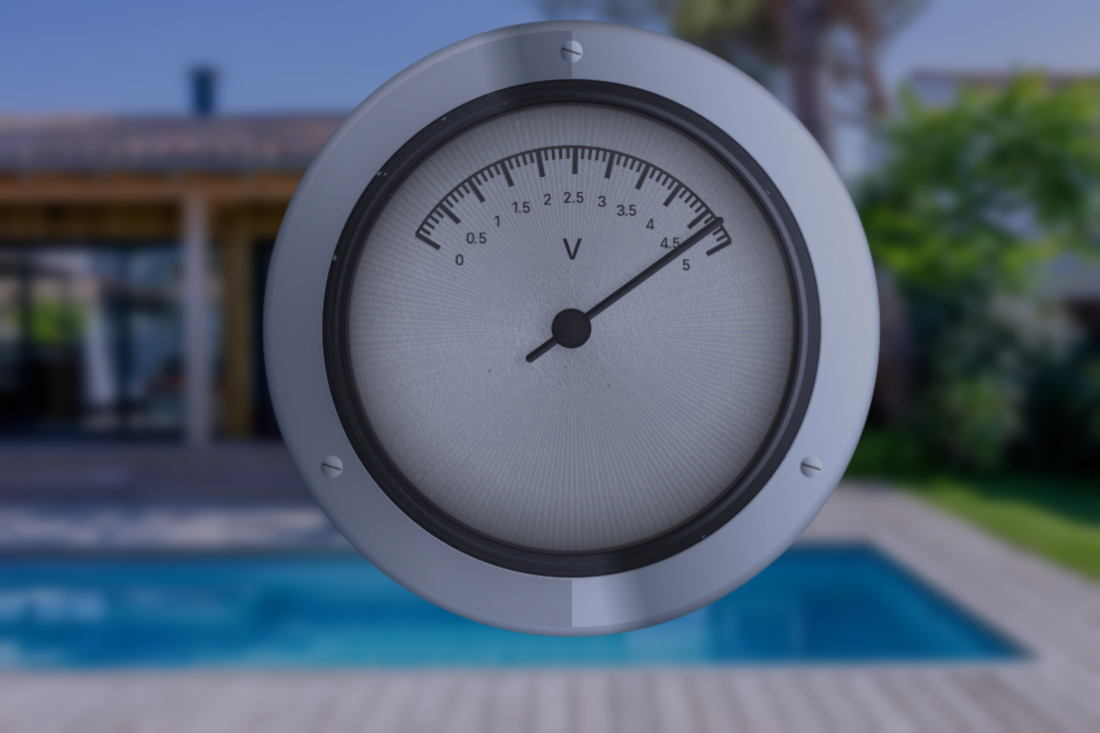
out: 4.7 V
